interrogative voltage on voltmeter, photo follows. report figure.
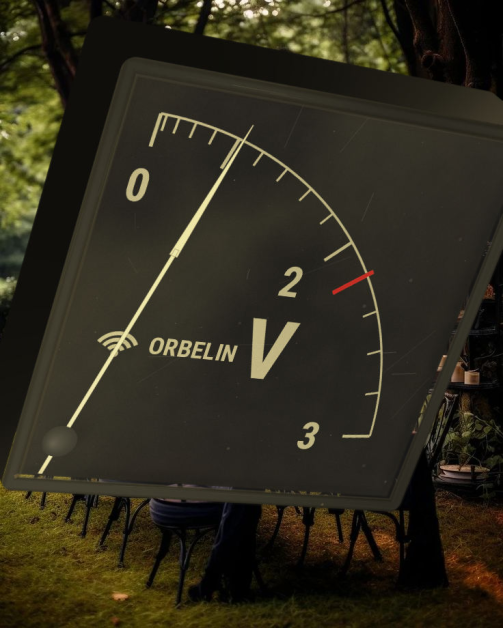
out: 1 V
